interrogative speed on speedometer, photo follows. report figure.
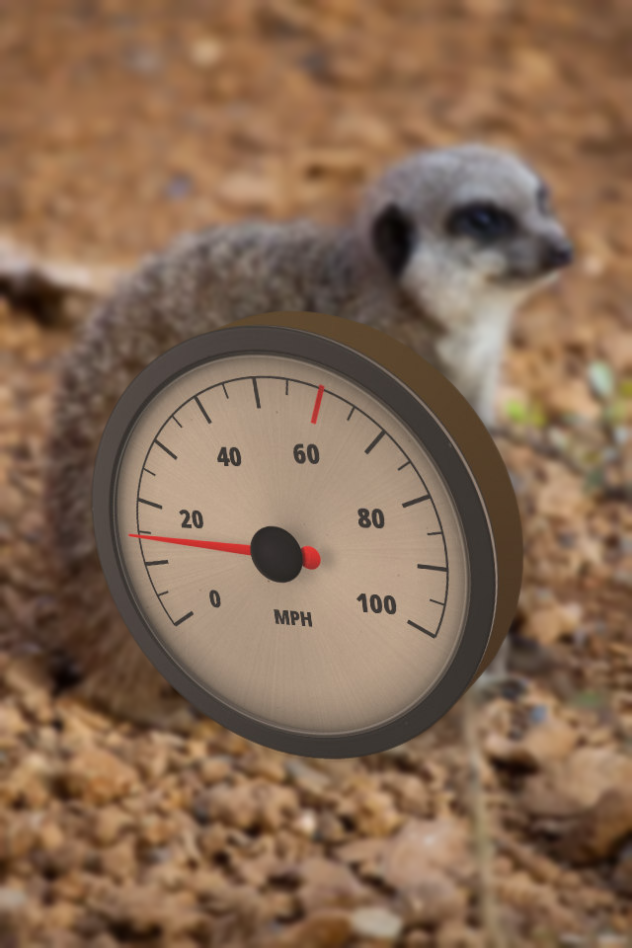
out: 15 mph
